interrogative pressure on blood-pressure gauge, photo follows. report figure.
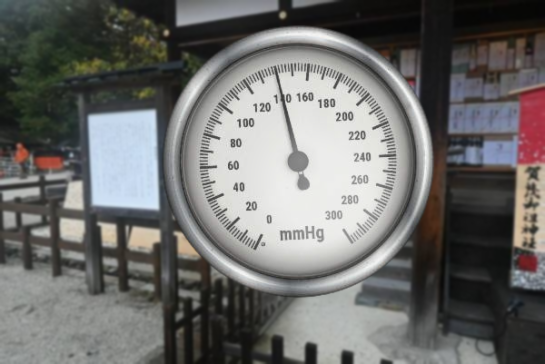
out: 140 mmHg
